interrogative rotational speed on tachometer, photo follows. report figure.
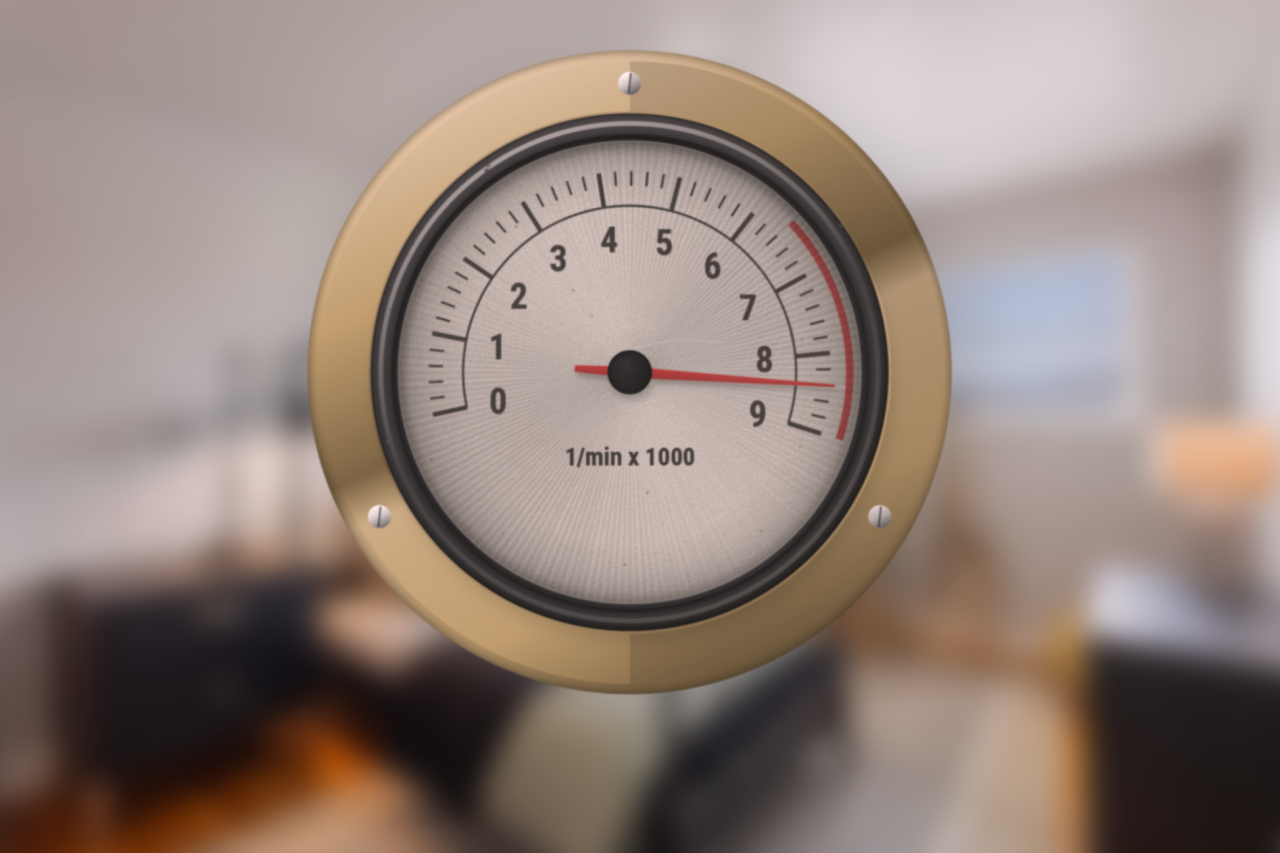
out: 8400 rpm
